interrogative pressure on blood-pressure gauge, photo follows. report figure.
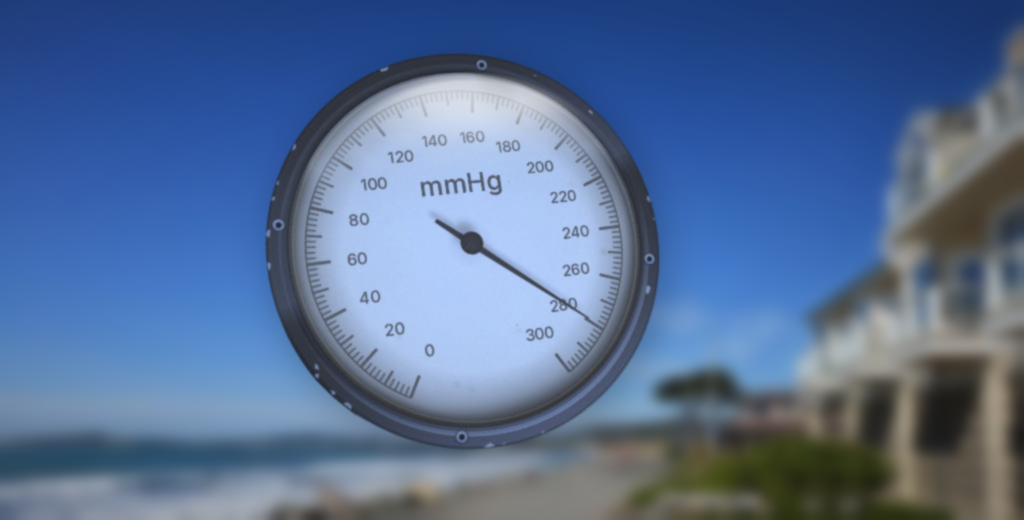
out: 280 mmHg
